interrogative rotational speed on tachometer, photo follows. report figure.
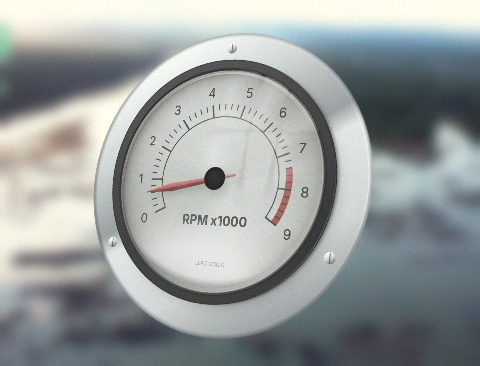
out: 600 rpm
